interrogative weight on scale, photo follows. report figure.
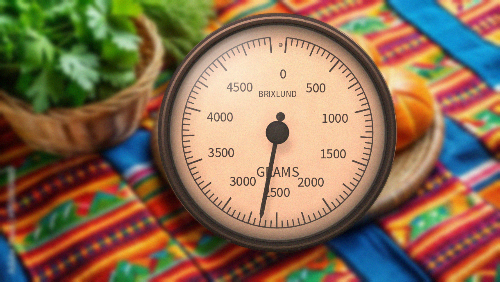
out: 2650 g
